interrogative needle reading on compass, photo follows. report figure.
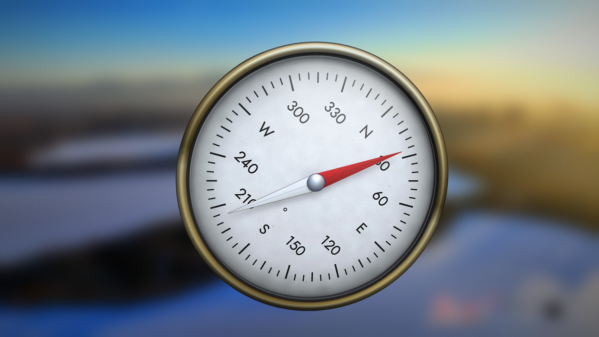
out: 25 °
